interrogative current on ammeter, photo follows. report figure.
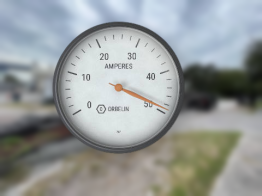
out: 49 A
